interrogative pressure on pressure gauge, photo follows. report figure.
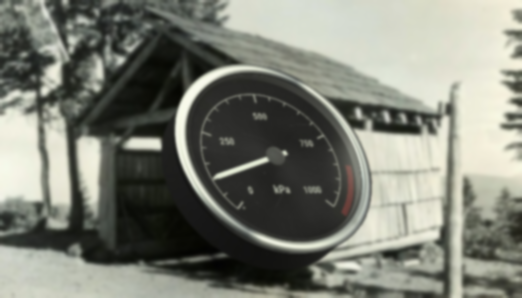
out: 100 kPa
